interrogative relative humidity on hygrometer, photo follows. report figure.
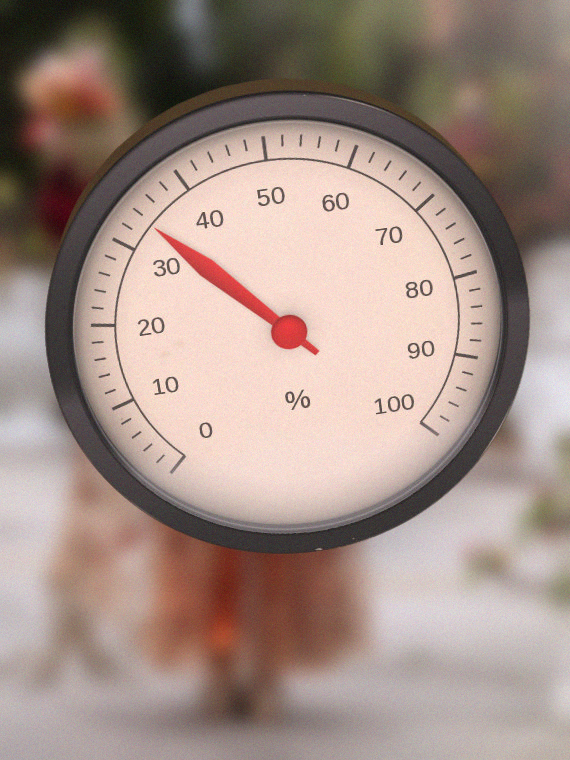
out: 34 %
